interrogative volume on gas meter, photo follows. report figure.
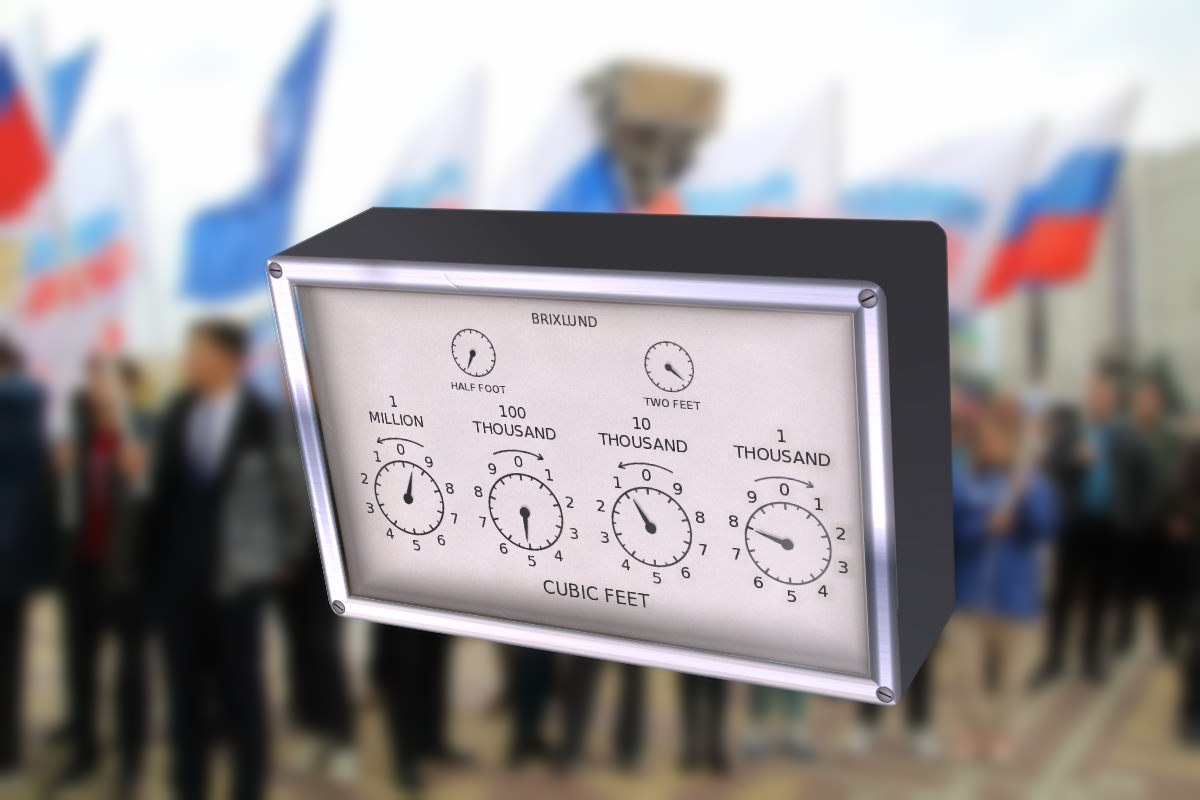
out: 950800 ft³
